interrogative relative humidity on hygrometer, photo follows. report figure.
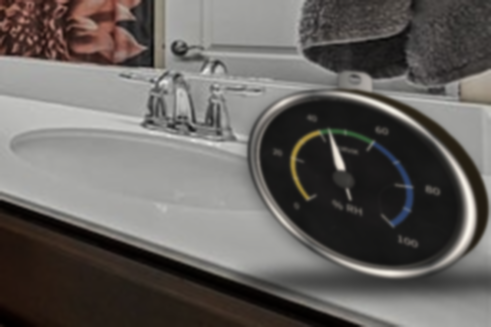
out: 45 %
